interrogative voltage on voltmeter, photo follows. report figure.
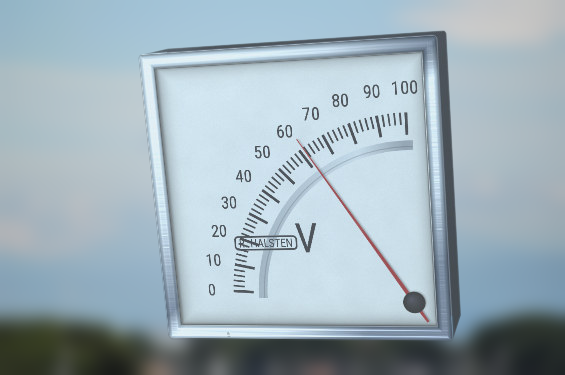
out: 62 V
